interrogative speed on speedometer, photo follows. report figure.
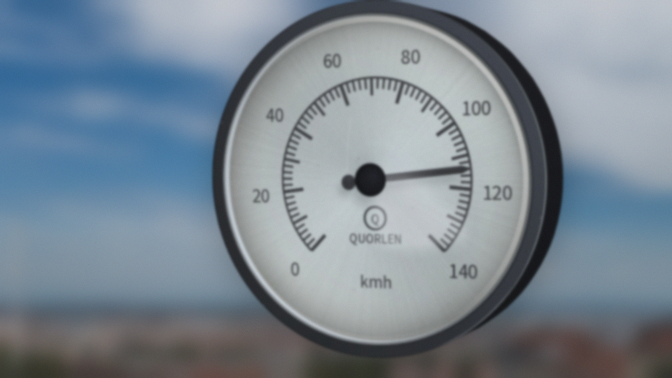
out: 114 km/h
